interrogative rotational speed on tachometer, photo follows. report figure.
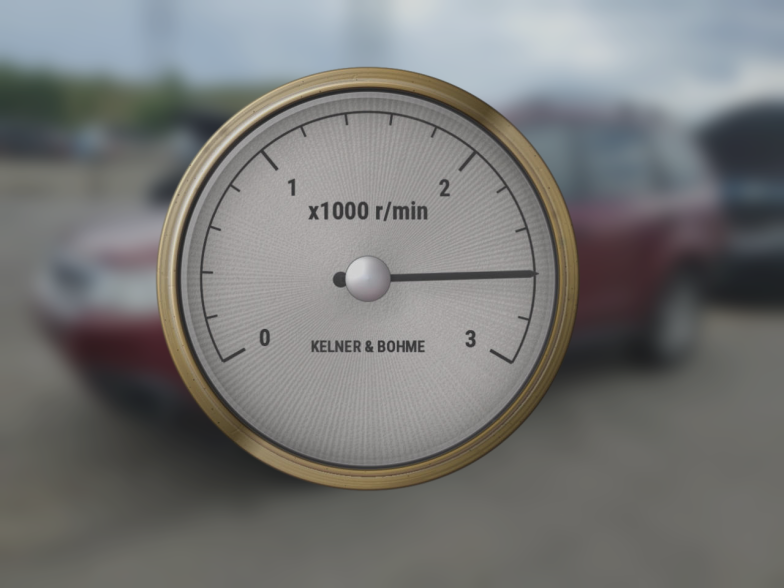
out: 2600 rpm
